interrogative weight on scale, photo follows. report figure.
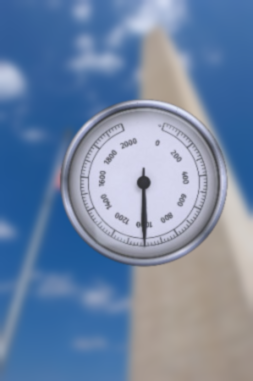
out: 1000 g
